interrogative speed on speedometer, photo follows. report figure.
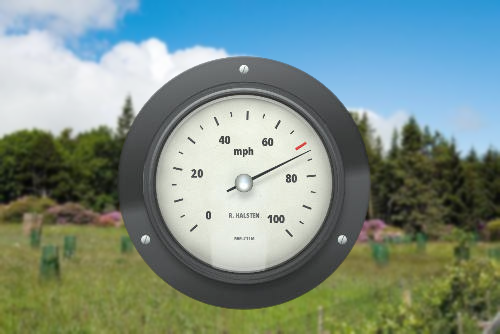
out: 72.5 mph
